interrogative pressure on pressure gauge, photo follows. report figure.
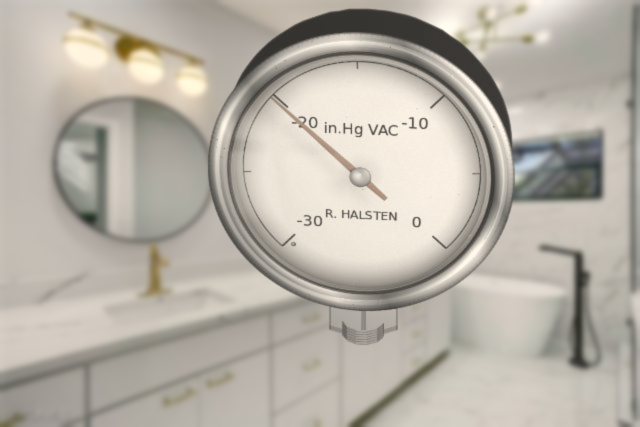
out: -20 inHg
